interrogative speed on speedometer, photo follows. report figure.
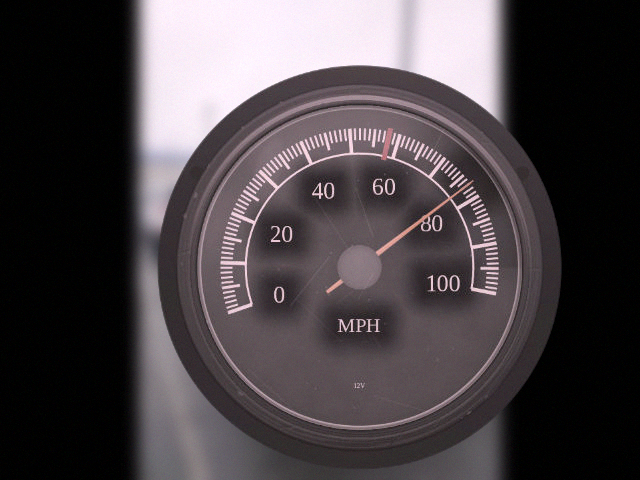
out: 77 mph
